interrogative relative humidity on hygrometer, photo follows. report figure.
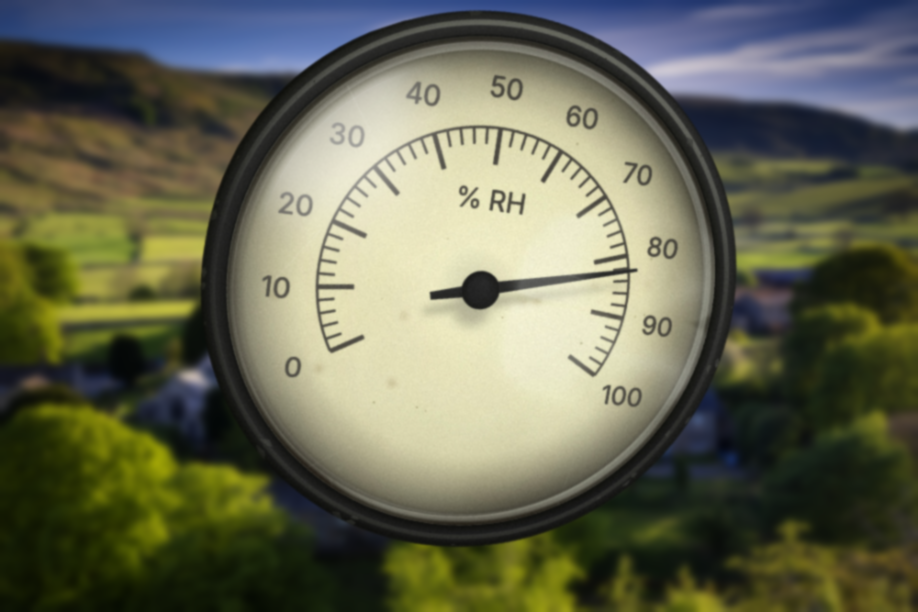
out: 82 %
